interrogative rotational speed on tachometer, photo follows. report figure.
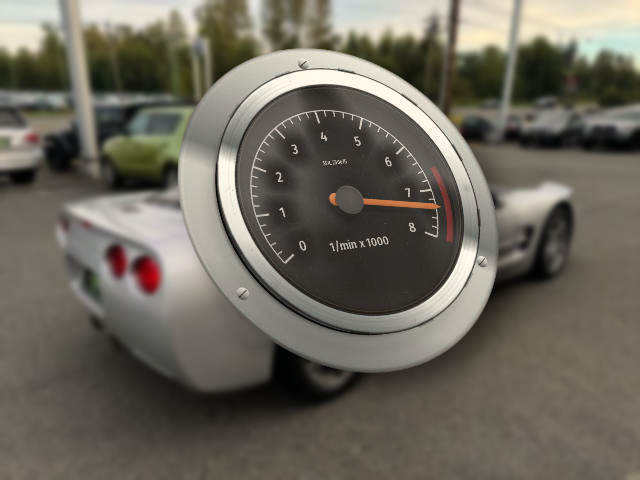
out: 7400 rpm
